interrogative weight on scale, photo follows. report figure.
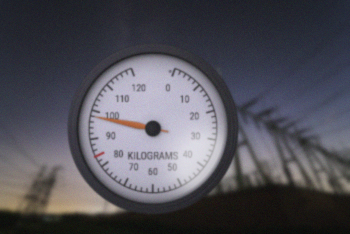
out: 98 kg
